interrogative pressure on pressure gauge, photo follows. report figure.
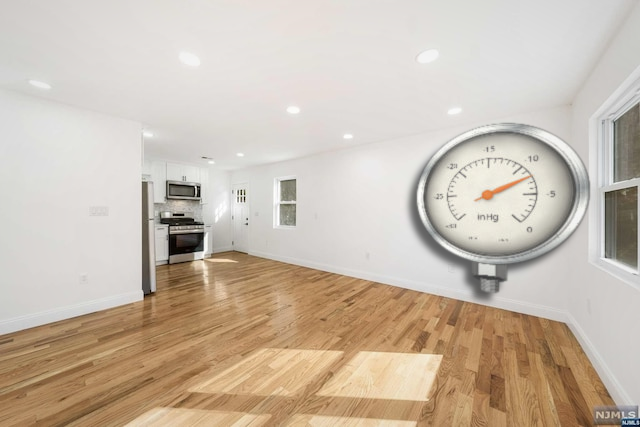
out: -8 inHg
